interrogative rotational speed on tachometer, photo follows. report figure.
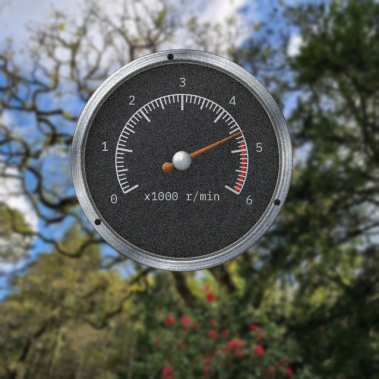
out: 4600 rpm
